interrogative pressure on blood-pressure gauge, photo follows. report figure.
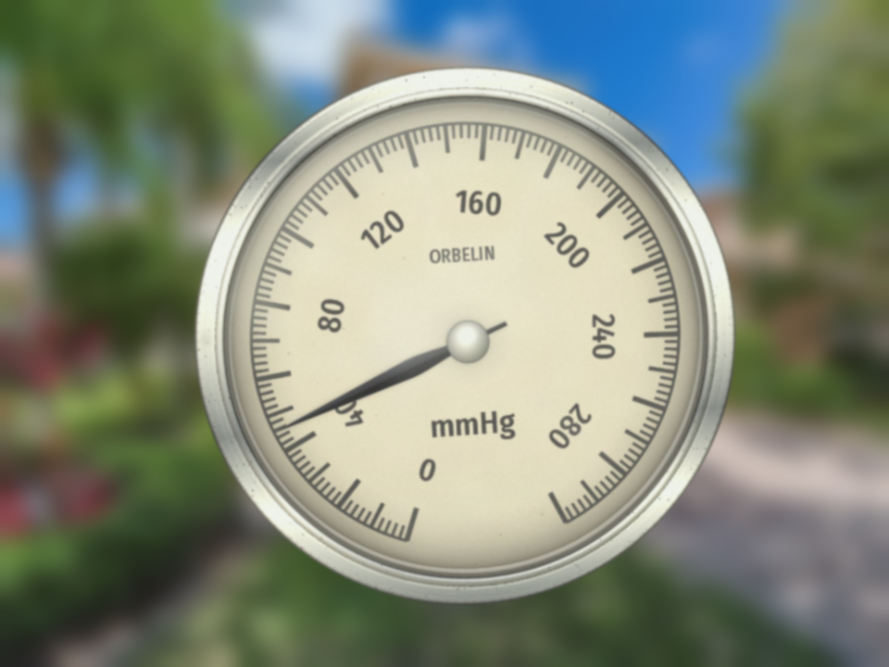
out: 46 mmHg
